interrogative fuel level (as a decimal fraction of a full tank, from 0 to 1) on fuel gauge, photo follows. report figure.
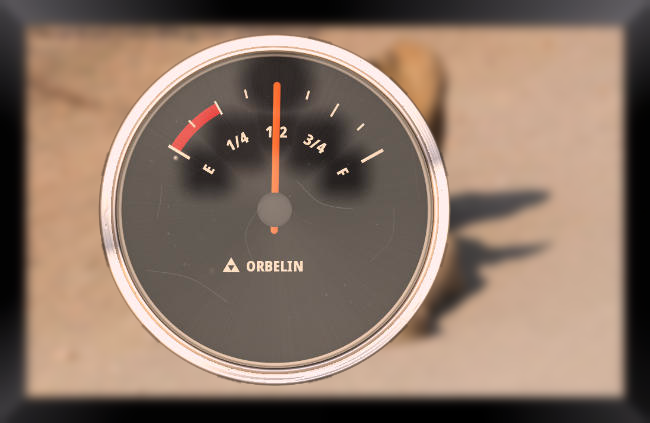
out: 0.5
